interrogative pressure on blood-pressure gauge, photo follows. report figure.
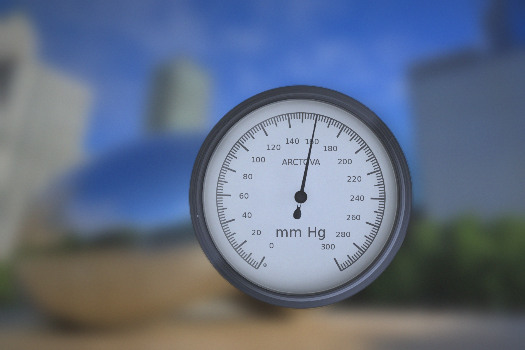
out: 160 mmHg
